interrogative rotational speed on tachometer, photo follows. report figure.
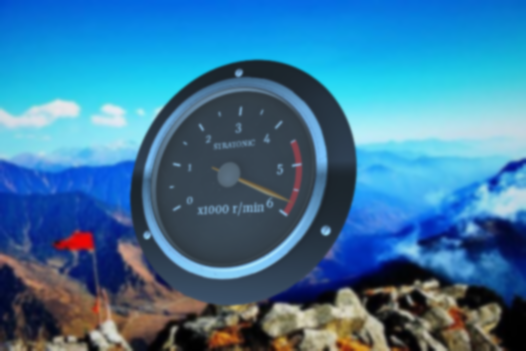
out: 5750 rpm
